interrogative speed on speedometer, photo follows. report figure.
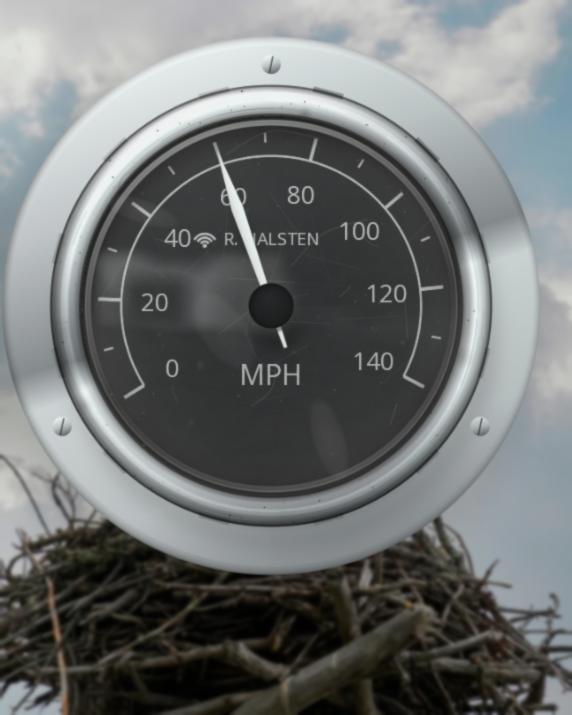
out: 60 mph
